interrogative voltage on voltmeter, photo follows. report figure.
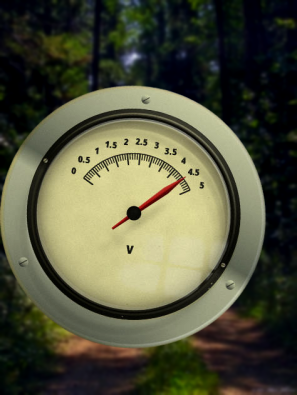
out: 4.5 V
